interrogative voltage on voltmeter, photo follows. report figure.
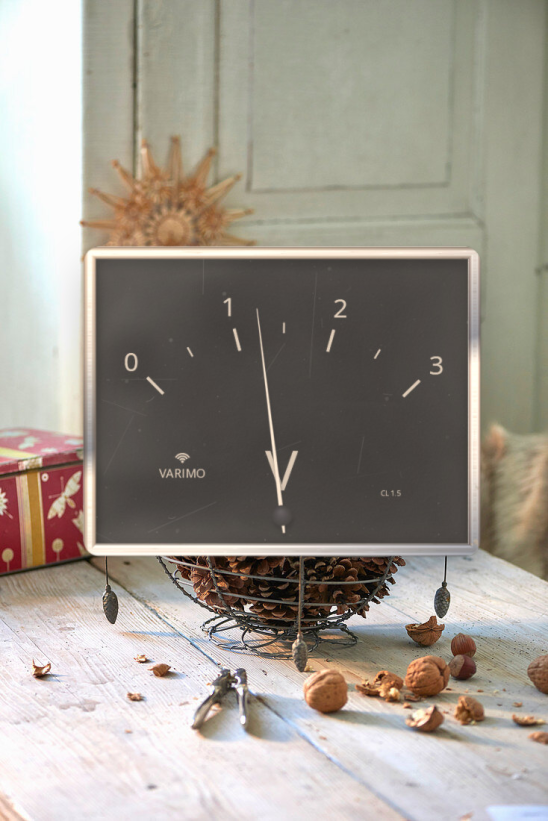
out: 1.25 V
